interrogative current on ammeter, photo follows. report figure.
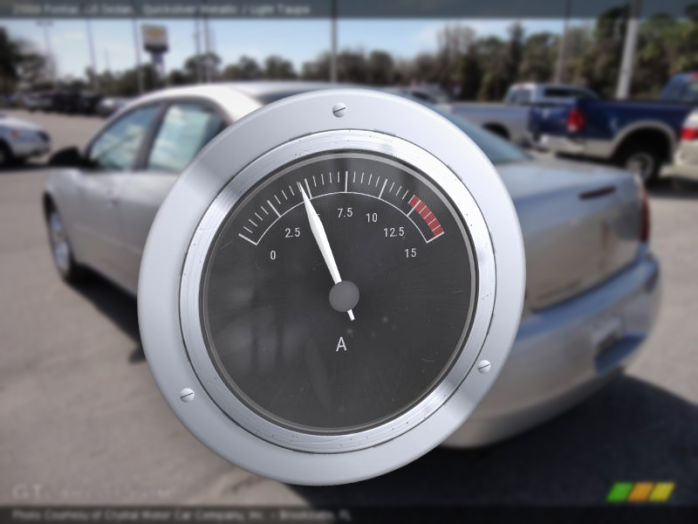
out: 4.5 A
